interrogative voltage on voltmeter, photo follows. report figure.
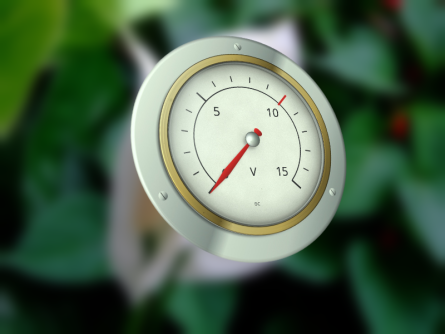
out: 0 V
